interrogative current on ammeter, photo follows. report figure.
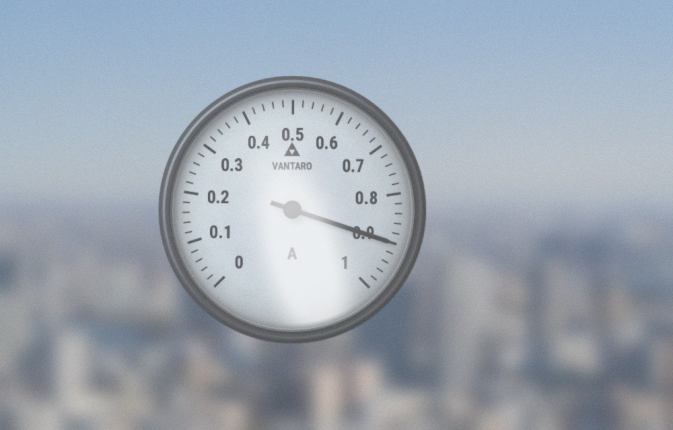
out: 0.9 A
